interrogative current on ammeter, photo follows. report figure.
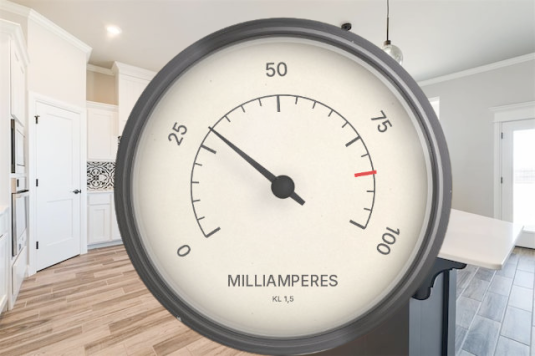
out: 30 mA
